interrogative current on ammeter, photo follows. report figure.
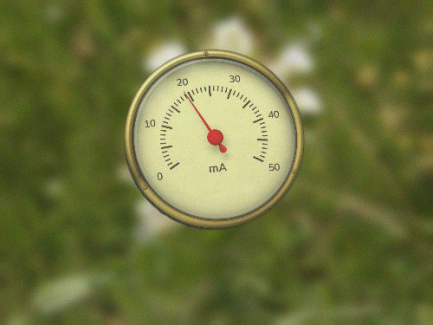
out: 19 mA
